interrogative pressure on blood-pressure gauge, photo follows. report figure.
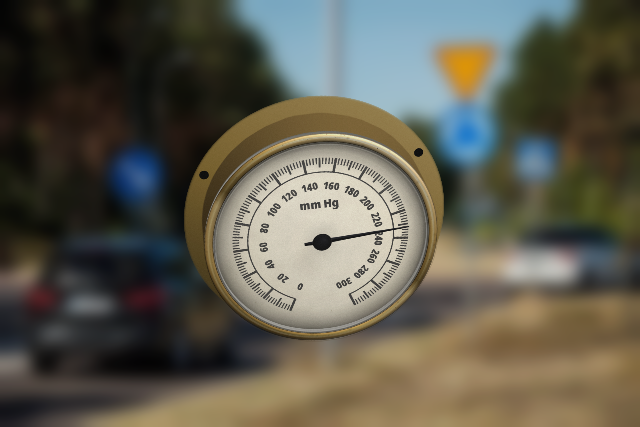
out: 230 mmHg
